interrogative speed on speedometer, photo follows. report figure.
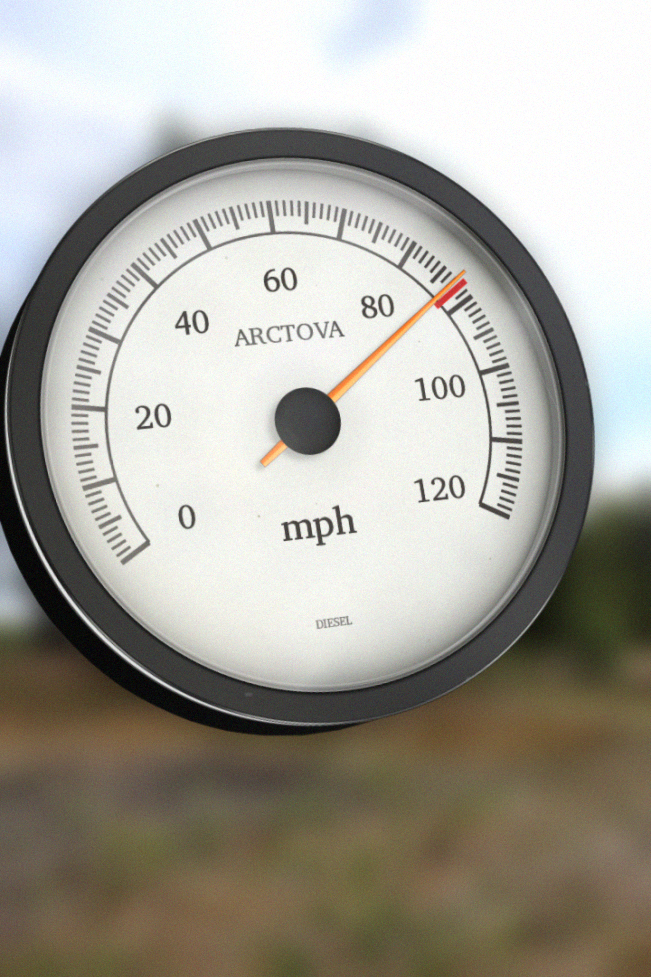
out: 87 mph
